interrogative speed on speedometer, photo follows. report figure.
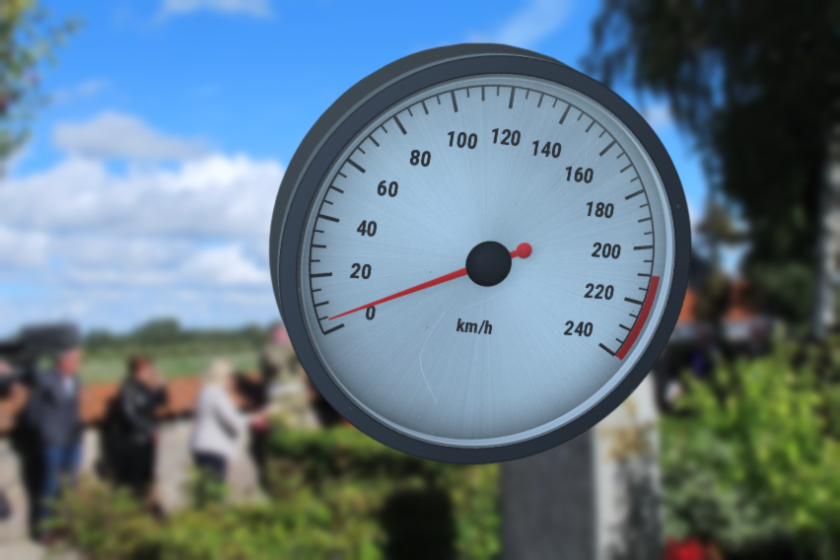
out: 5 km/h
